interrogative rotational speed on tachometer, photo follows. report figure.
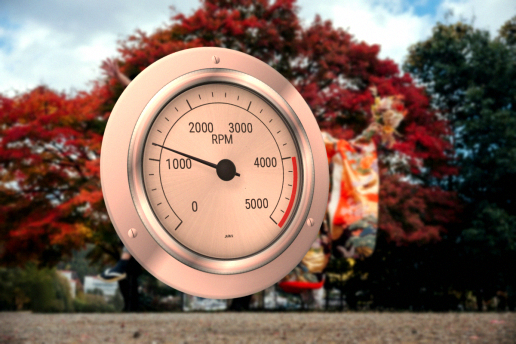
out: 1200 rpm
